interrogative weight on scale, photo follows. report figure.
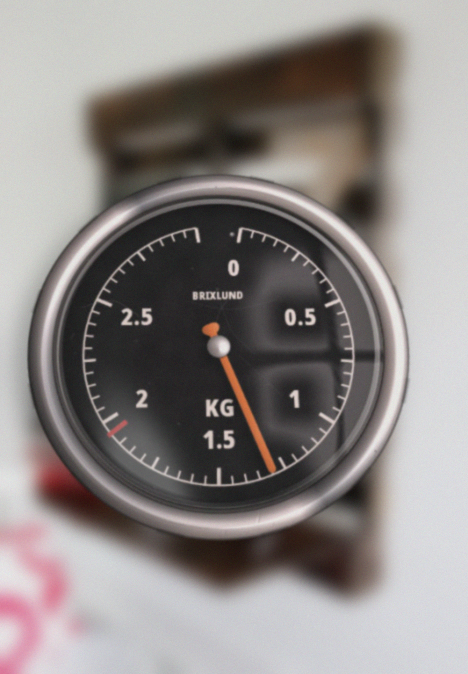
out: 1.3 kg
